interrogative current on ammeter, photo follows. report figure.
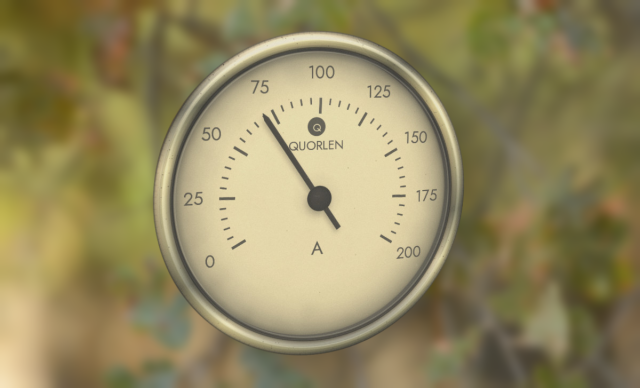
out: 70 A
